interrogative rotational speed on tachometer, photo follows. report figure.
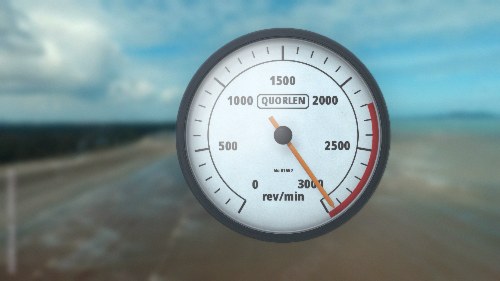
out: 2950 rpm
